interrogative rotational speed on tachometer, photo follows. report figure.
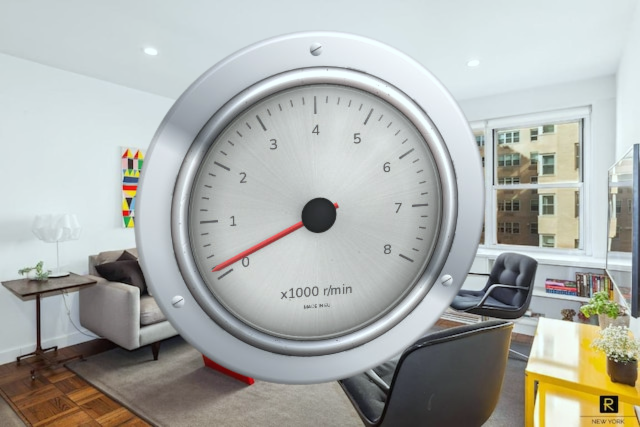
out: 200 rpm
